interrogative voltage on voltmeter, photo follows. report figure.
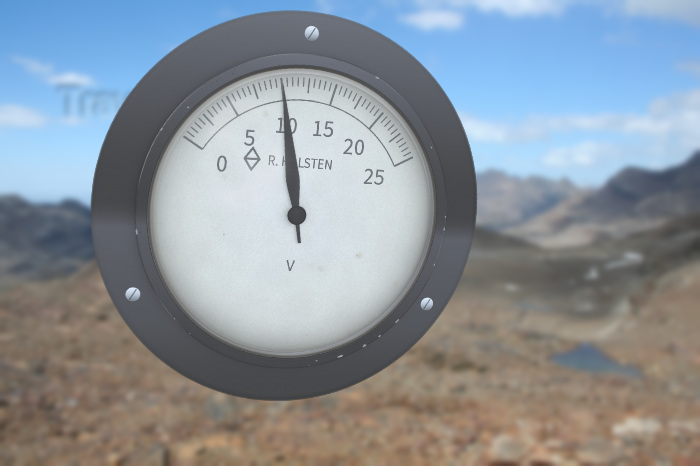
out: 10 V
